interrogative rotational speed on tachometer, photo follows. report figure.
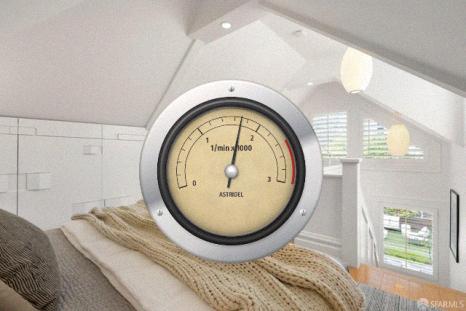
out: 1700 rpm
